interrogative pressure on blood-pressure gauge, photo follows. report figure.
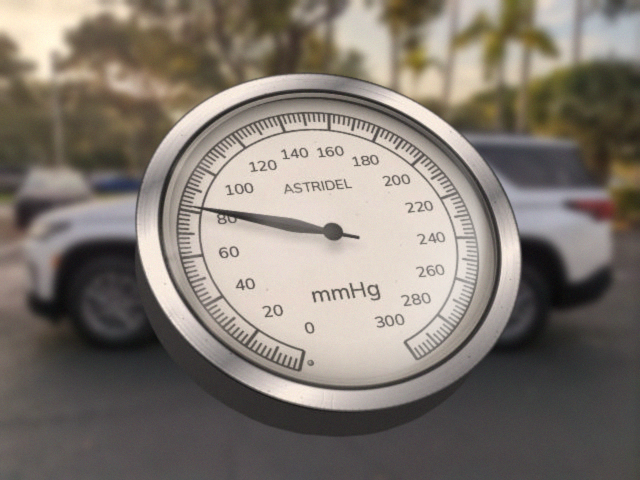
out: 80 mmHg
